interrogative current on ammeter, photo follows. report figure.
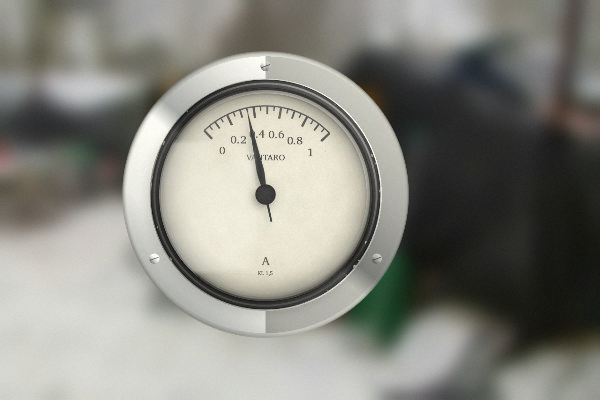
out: 0.35 A
